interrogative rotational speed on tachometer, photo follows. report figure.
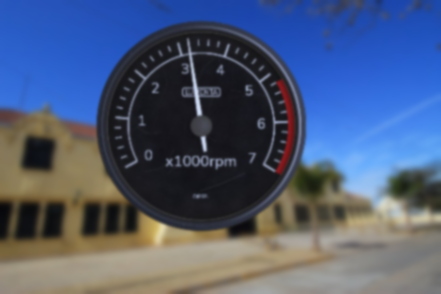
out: 3200 rpm
